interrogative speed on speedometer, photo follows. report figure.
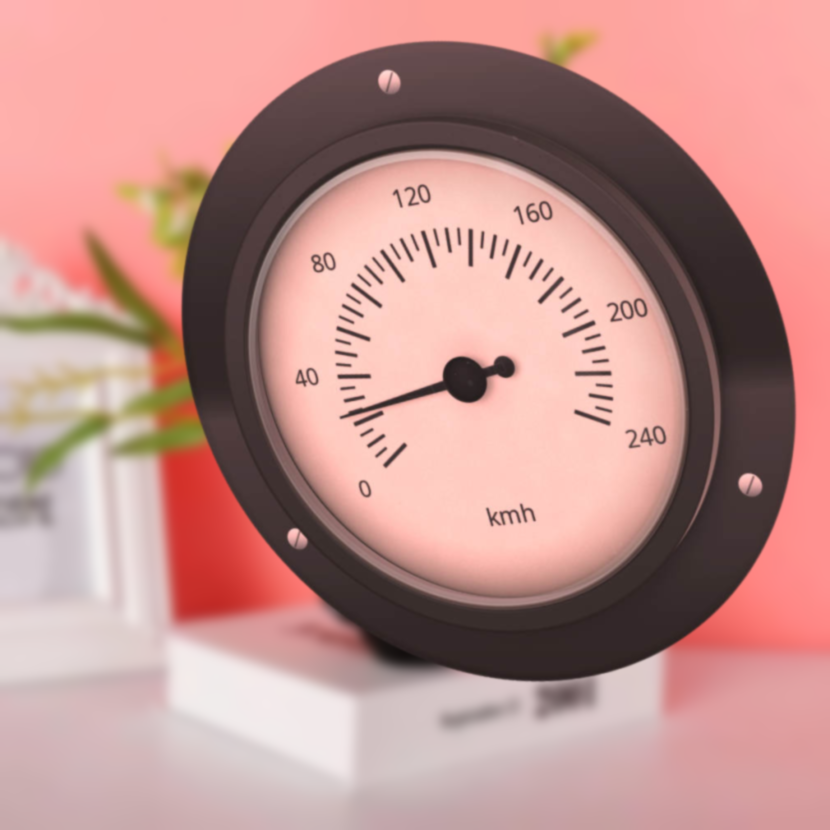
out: 25 km/h
